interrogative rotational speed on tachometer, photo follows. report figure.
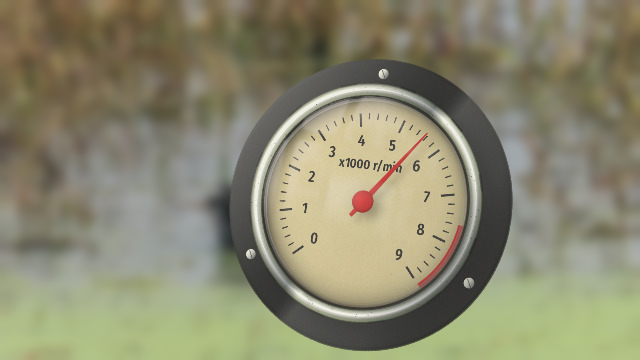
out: 5600 rpm
